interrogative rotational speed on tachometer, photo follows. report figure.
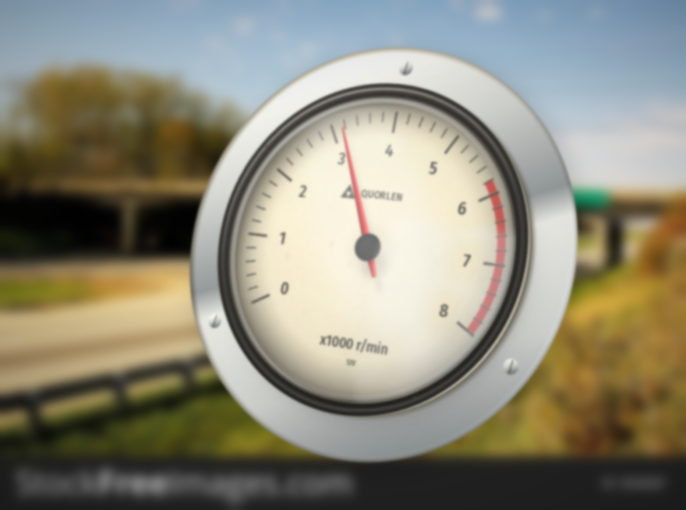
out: 3200 rpm
